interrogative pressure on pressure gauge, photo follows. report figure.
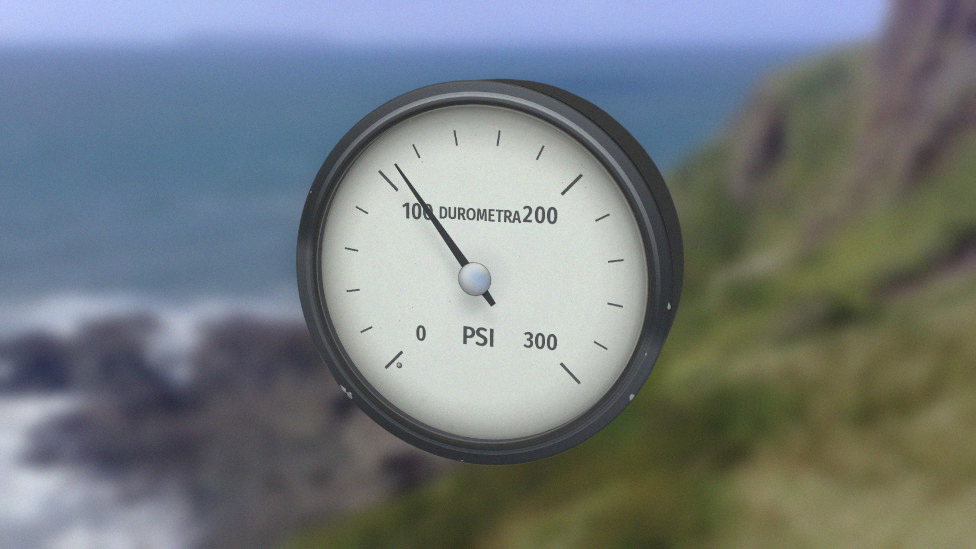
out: 110 psi
